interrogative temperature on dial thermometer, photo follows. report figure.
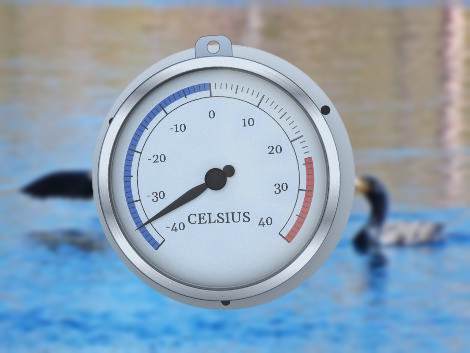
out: -35 °C
